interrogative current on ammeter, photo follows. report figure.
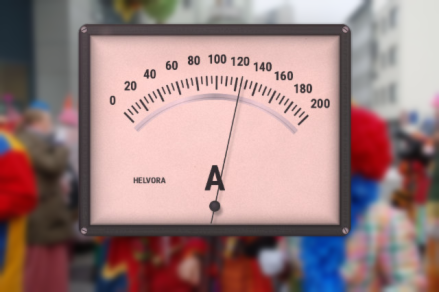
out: 125 A
